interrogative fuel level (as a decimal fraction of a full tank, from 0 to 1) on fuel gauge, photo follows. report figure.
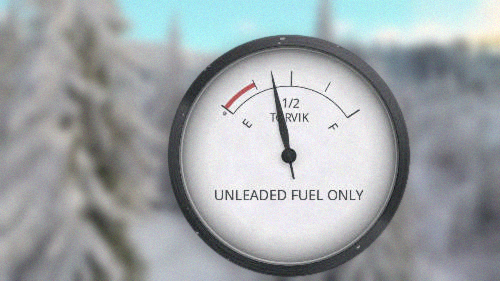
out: 0.375
